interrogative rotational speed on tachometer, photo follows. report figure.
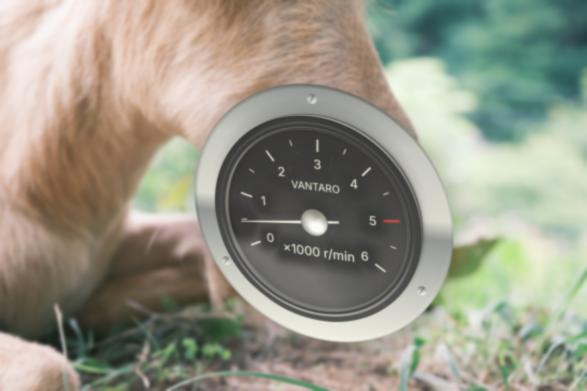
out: 500 rpm
